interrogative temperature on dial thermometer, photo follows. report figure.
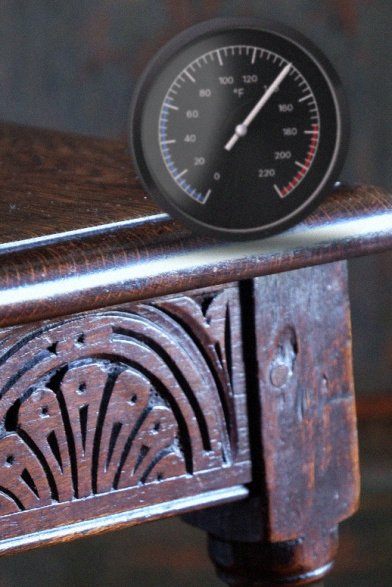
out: 140 °F
